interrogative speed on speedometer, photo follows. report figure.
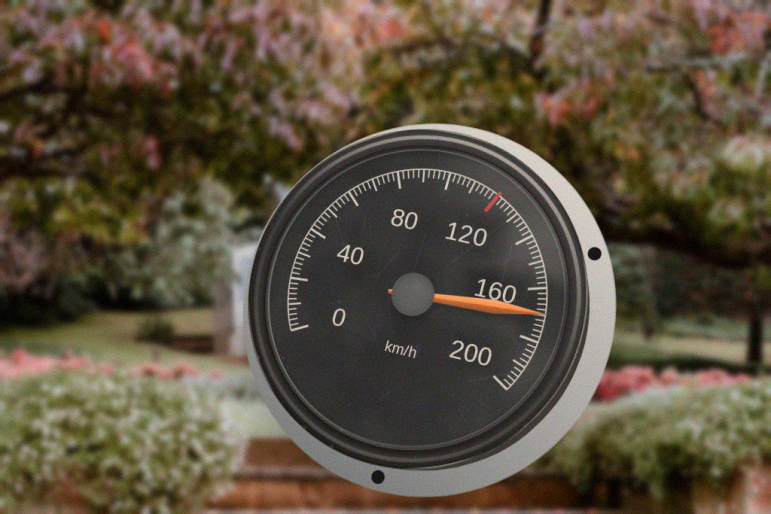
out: 170 km/h
